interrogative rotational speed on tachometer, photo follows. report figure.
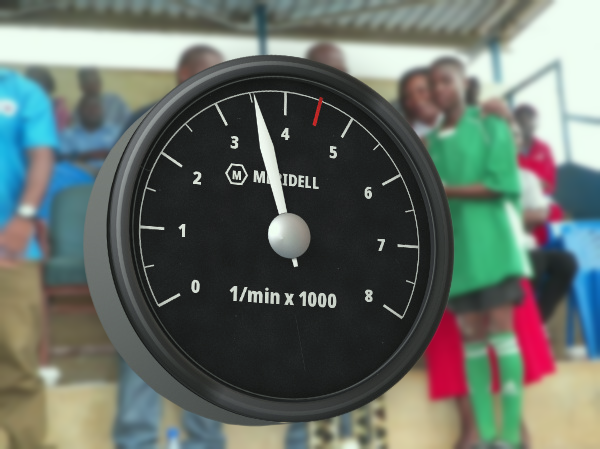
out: 3500 rpm
